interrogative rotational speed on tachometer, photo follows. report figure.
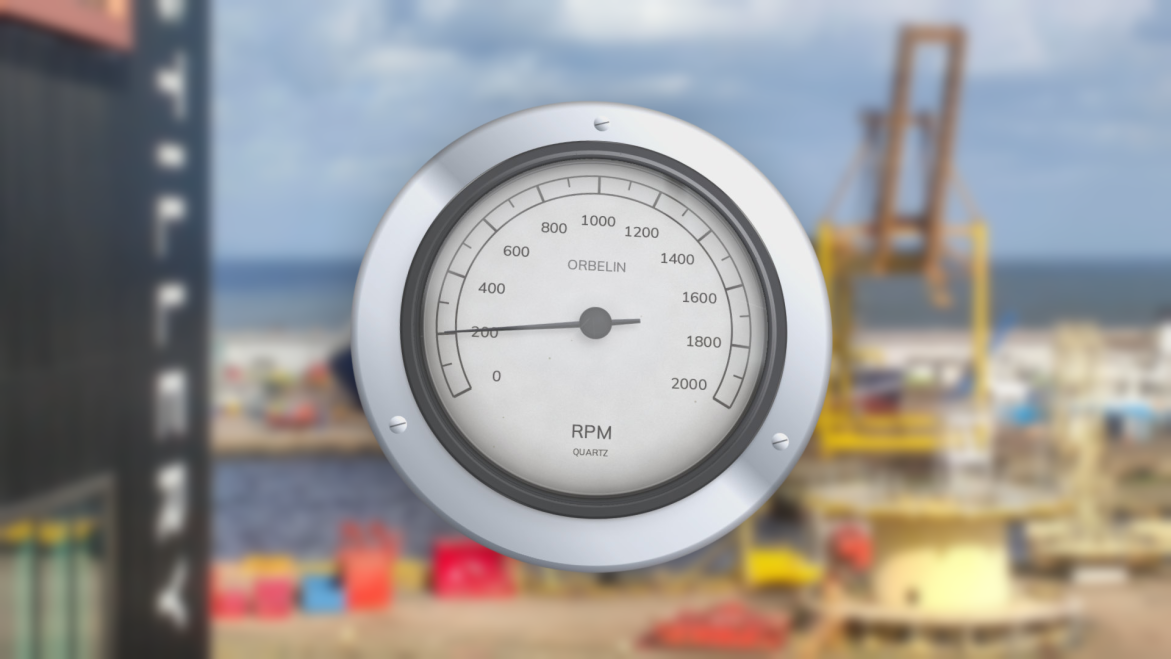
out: 200 rpm
